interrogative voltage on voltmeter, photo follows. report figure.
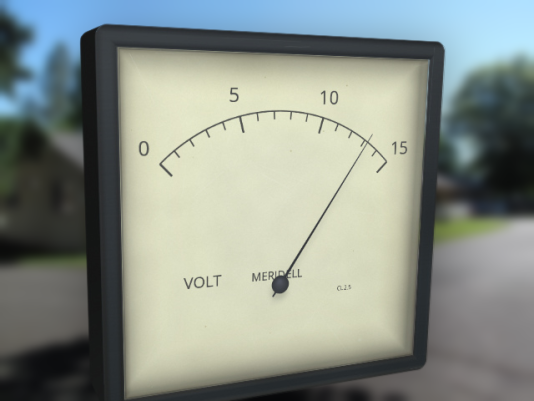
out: 13 V
